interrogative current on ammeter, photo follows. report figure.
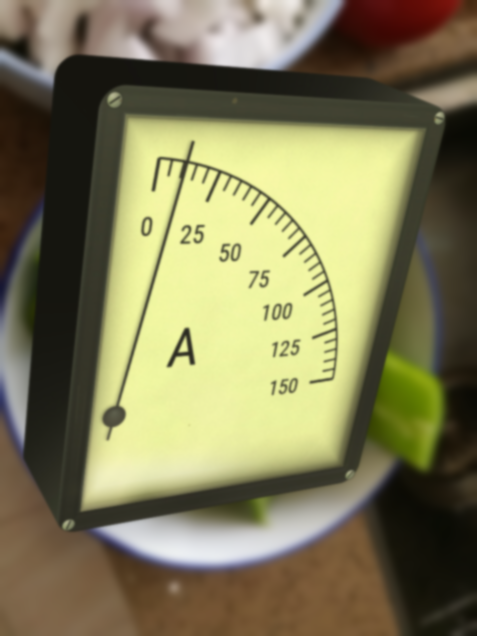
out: 10 A
